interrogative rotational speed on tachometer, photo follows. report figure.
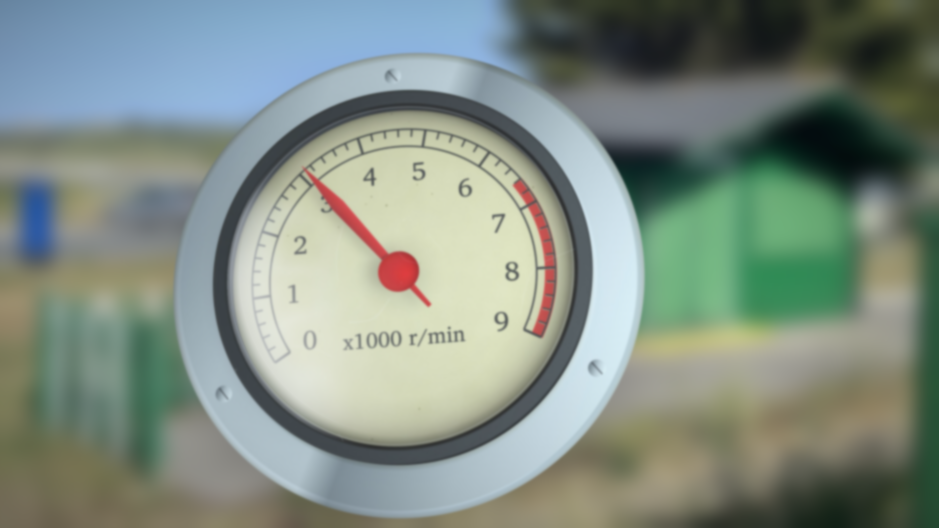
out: 3100 rpm
